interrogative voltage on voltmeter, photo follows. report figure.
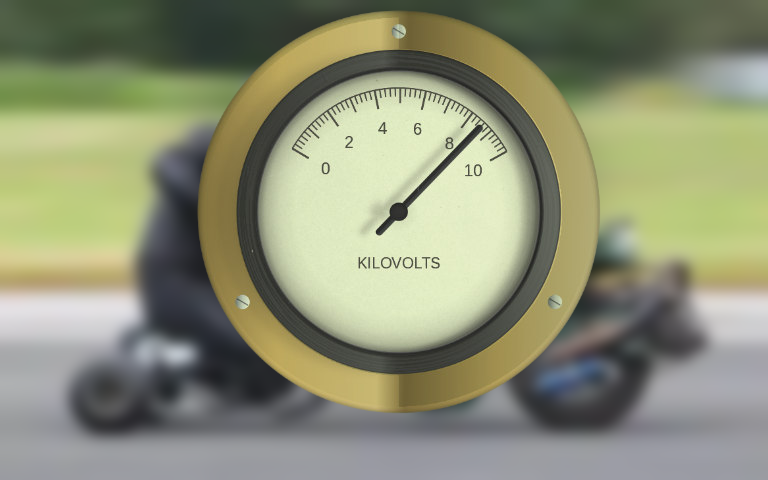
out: 8.6 kV
